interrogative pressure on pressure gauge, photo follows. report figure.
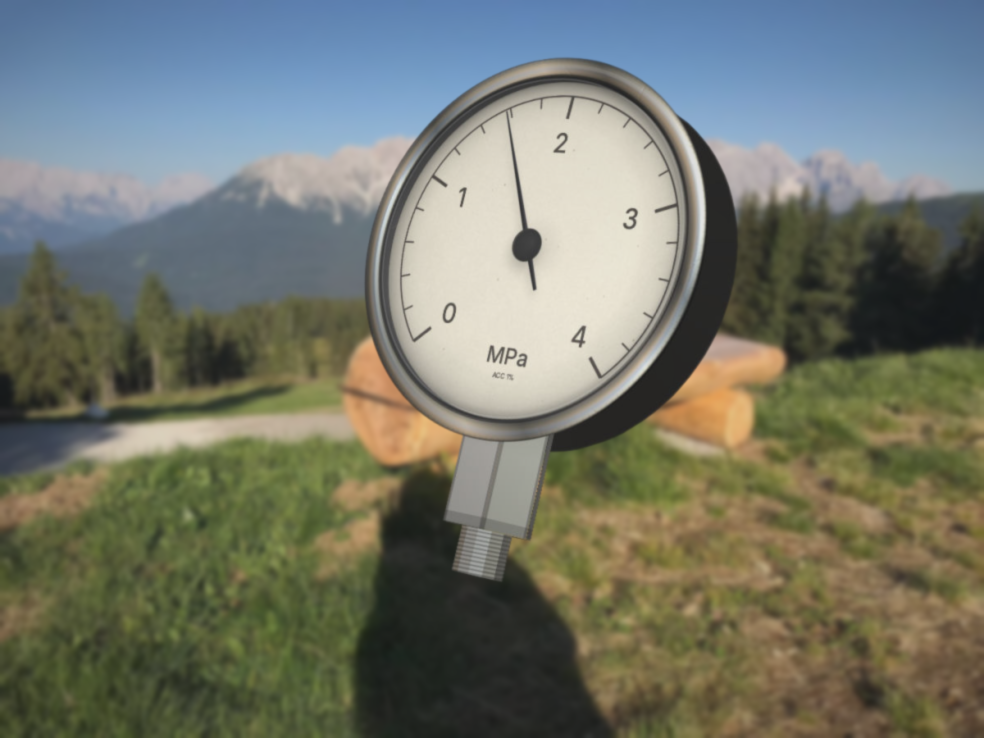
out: 1.6 MPa
